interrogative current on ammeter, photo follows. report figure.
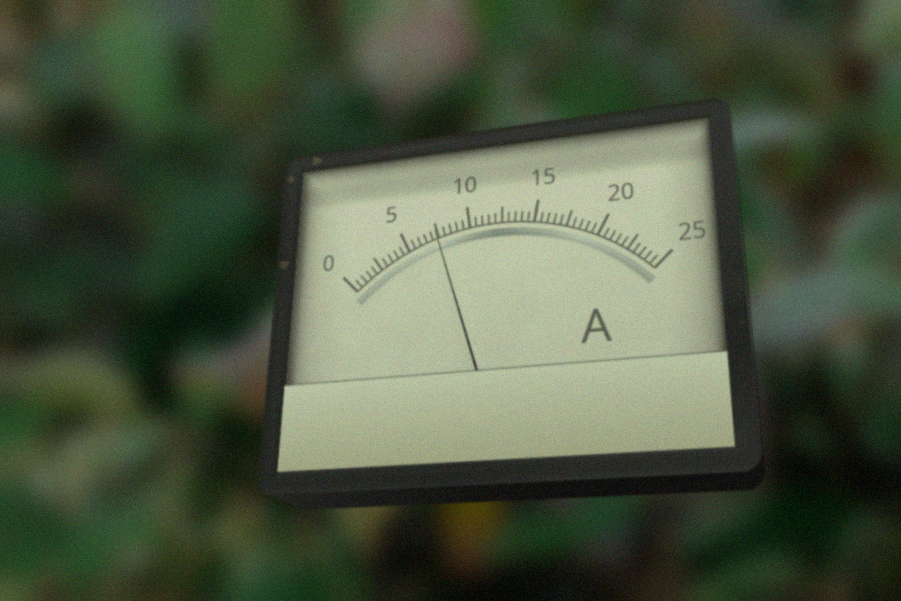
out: 7.5 A
